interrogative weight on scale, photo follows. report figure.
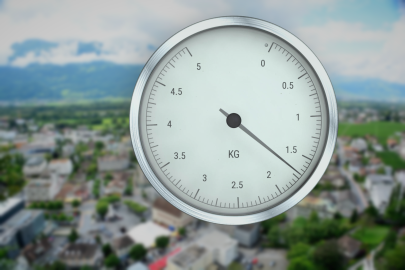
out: 1.7 kg
